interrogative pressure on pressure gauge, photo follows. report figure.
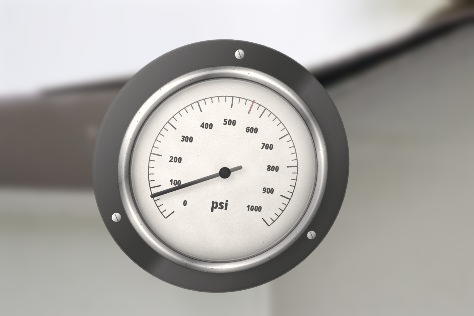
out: 80 psi
